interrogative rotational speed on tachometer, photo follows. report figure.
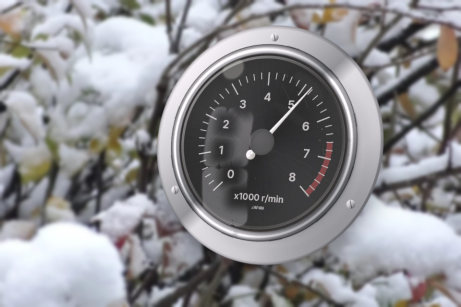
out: 5200 rpm
